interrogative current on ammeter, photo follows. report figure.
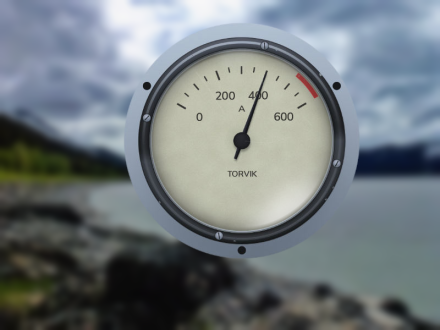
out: 400 A
